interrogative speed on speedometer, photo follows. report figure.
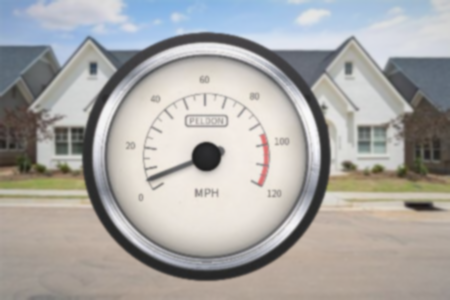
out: 5 mph
